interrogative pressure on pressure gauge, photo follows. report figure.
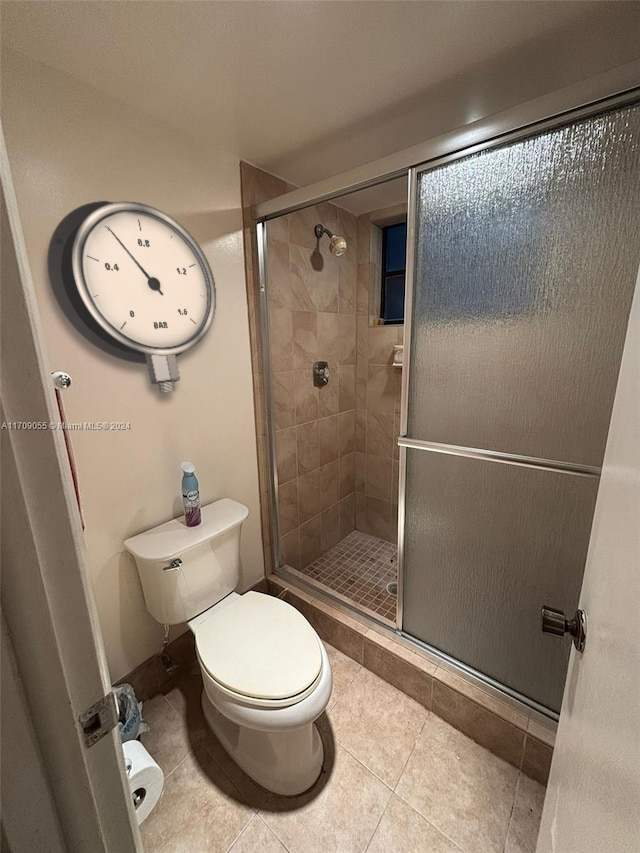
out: 0.6 bar
